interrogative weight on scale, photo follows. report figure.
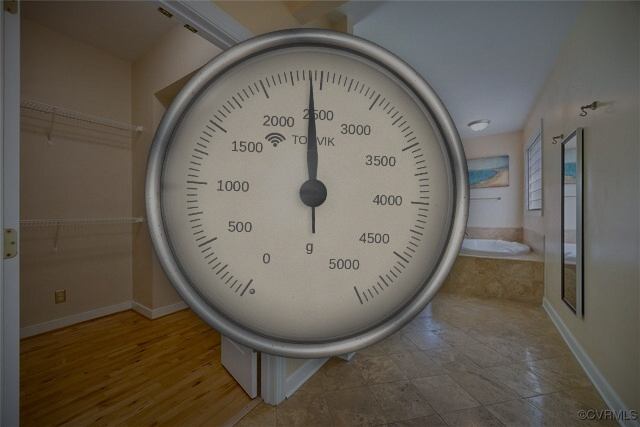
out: 2400 g
